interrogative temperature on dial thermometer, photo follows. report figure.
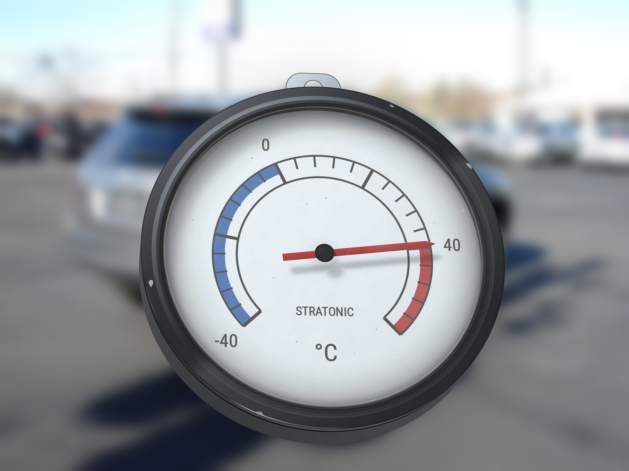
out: 40 °C
